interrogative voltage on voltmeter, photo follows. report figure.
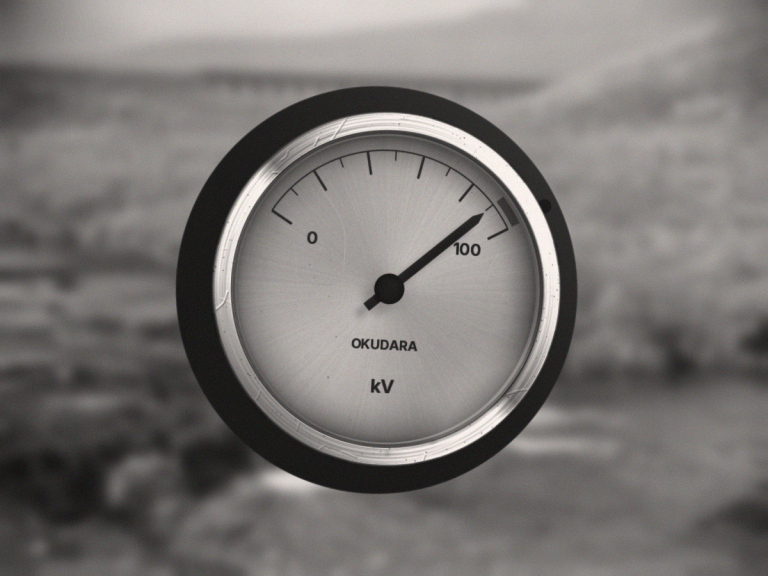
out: 90 kV
